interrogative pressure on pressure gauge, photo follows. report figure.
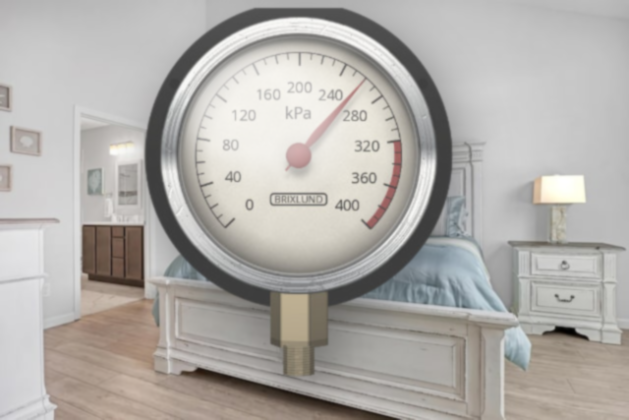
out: 260 kPa
